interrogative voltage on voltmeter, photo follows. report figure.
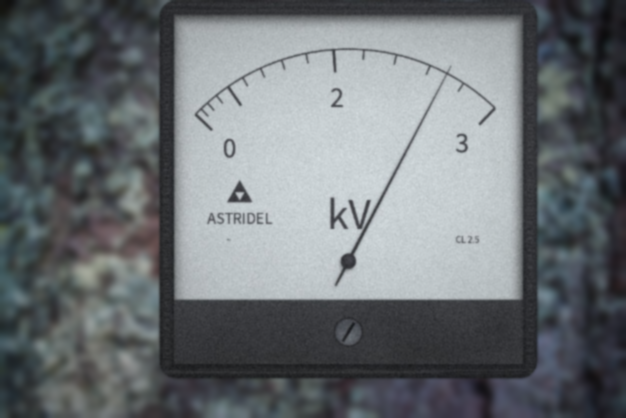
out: 2.7 kV
